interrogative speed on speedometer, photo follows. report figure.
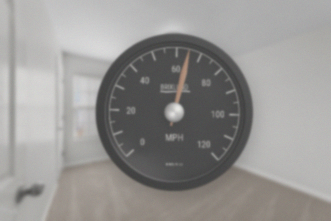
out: 65 mph
